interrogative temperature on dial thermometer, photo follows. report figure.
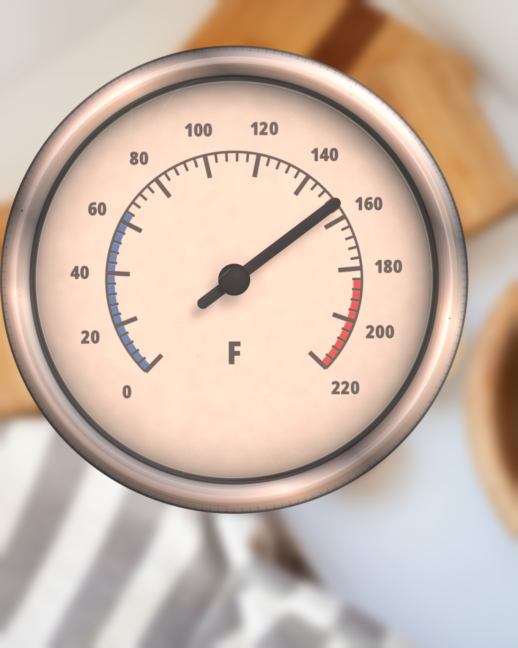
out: 154 °F
